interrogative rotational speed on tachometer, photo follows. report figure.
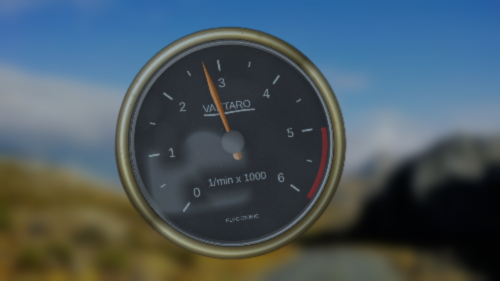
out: 2750 rpm
